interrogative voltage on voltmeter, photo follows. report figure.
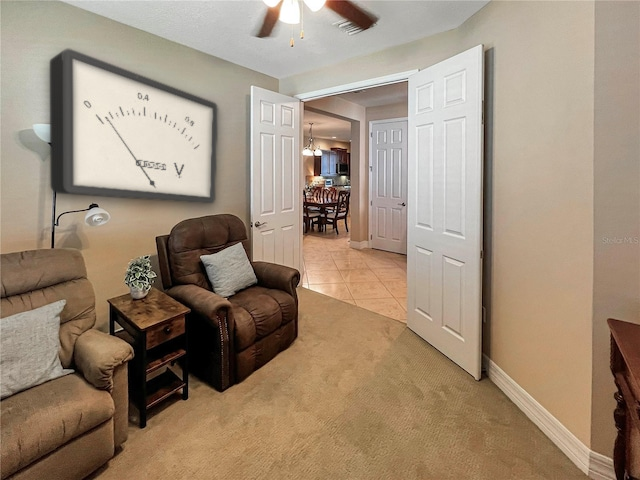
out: 0.05 V
